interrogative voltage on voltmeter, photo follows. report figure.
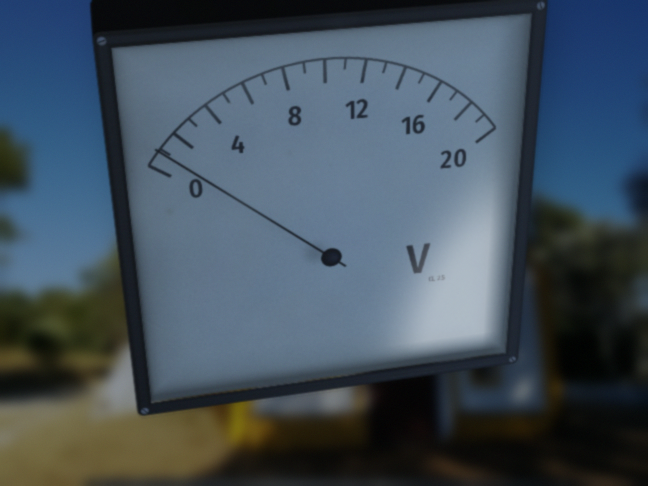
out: 1 V
